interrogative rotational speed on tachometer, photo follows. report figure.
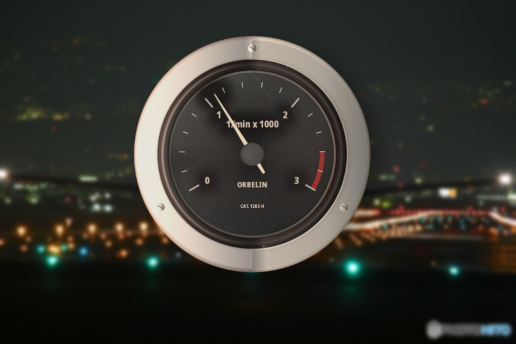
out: 1100 rpm
